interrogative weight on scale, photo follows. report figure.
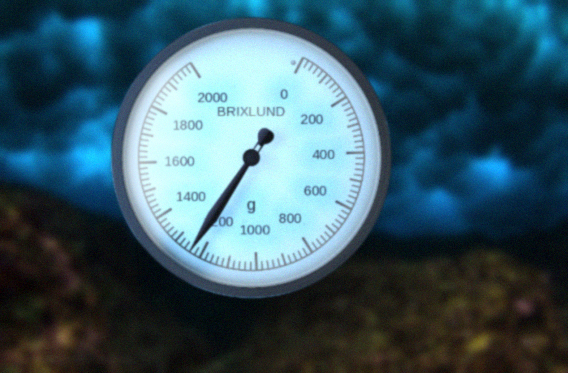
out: 1240 g
